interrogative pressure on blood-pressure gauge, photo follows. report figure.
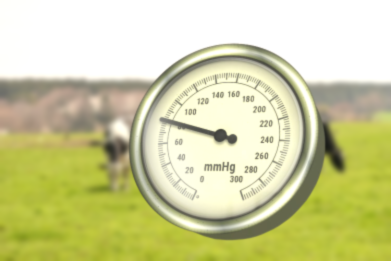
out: 80 mmHg
